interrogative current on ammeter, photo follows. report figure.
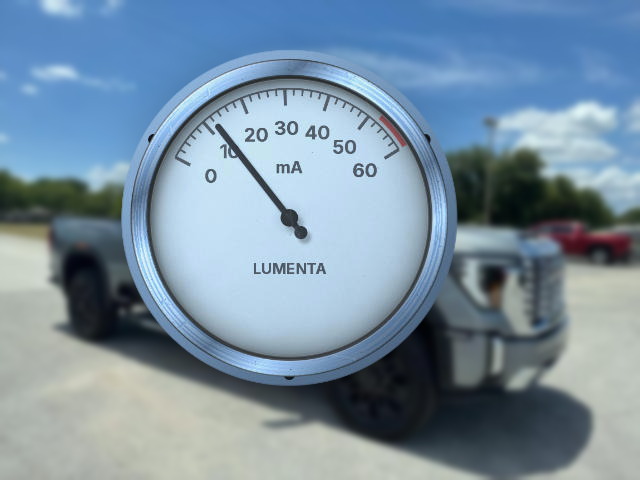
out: 12 mA
